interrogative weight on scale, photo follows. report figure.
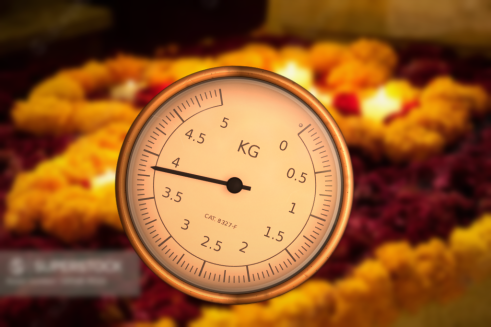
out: 3.85 kg
